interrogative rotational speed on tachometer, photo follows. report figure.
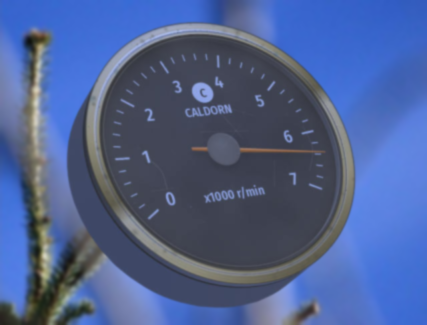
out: 6400 rpm
